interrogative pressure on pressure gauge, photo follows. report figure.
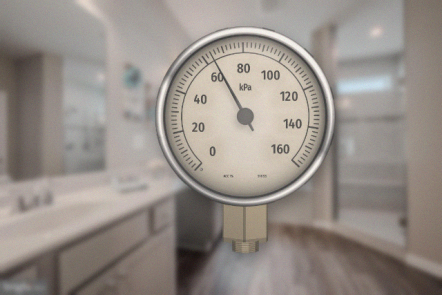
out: 64 kPa
